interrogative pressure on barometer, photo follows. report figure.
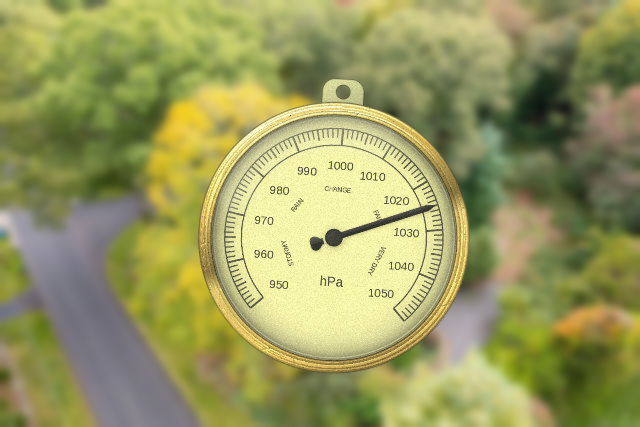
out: 1025 hPa
